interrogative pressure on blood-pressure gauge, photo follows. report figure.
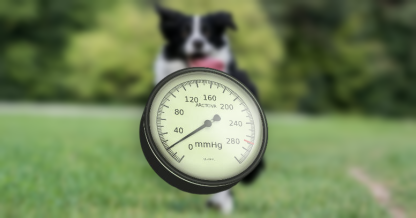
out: 20 mmHg
